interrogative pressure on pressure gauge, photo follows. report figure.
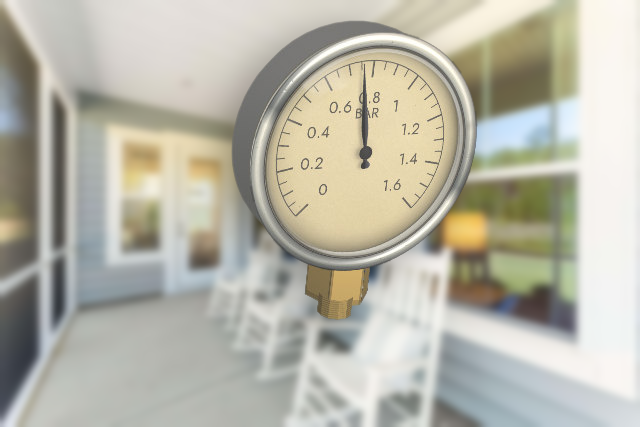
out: 0.75 bar
